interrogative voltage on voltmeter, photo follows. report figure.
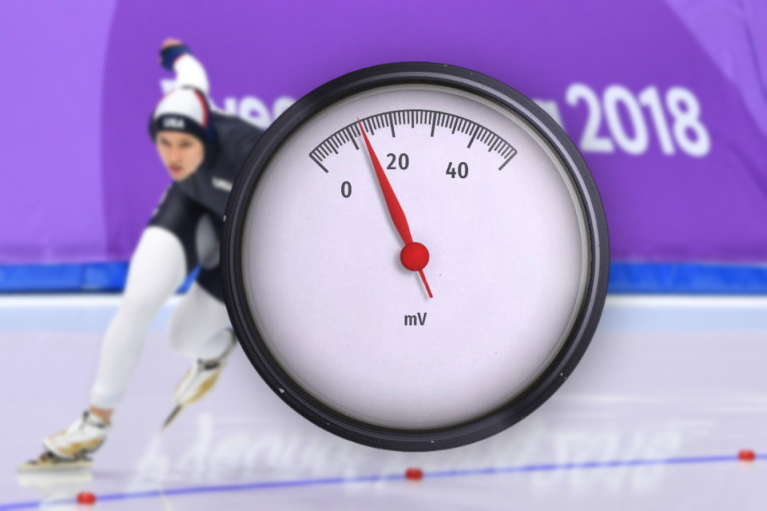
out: 13 mV
